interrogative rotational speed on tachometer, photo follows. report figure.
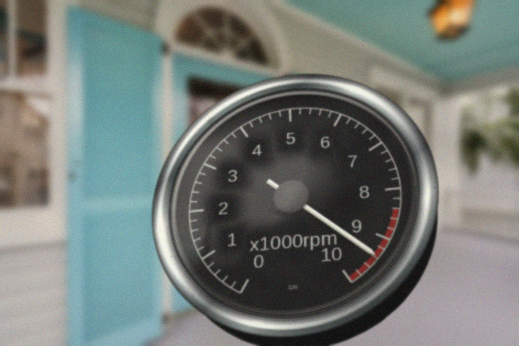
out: 9400 rpm
